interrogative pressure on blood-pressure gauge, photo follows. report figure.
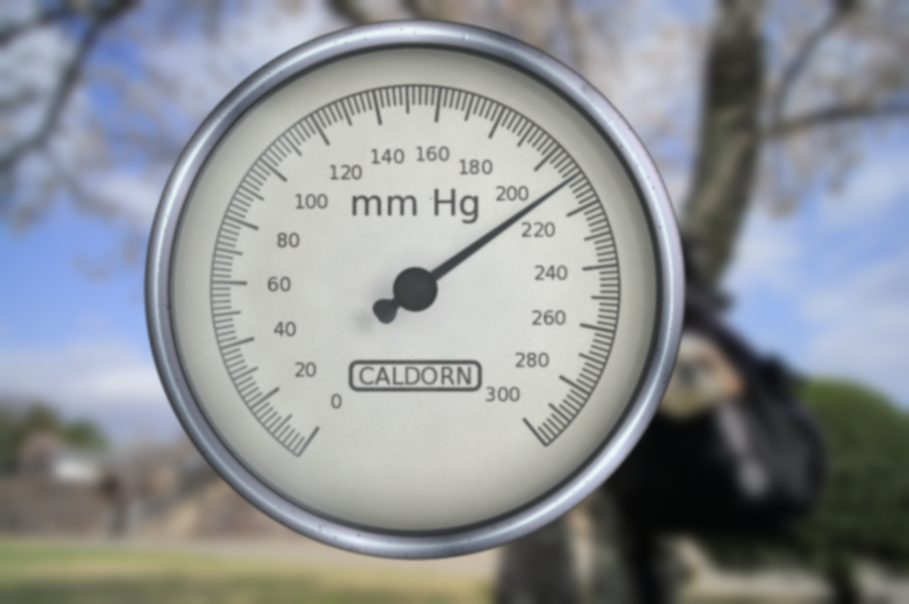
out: 210 mmHg
